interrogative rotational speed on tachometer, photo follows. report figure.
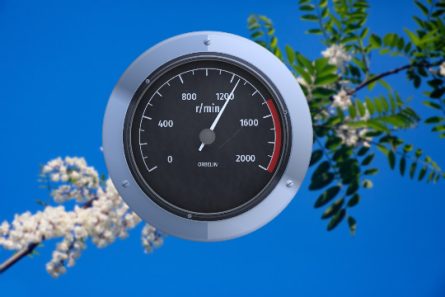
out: 1250 rpm
